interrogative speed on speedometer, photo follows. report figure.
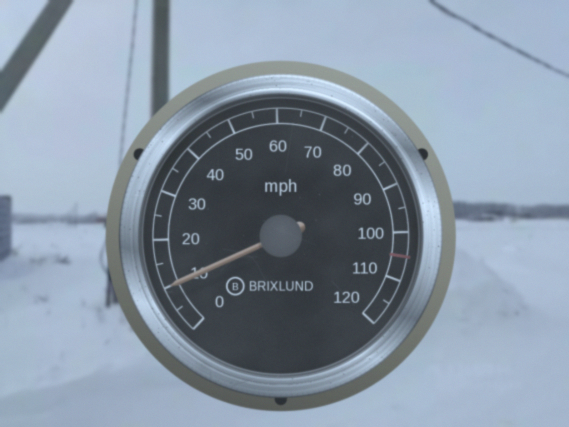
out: 10 mph
